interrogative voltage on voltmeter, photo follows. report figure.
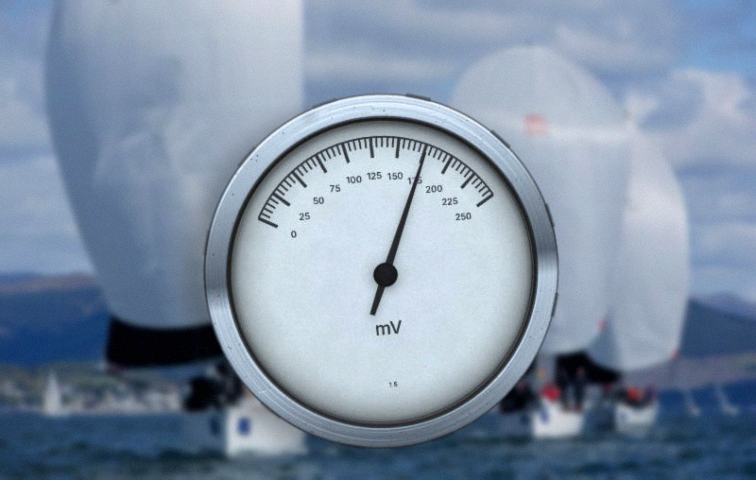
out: 175 mV
